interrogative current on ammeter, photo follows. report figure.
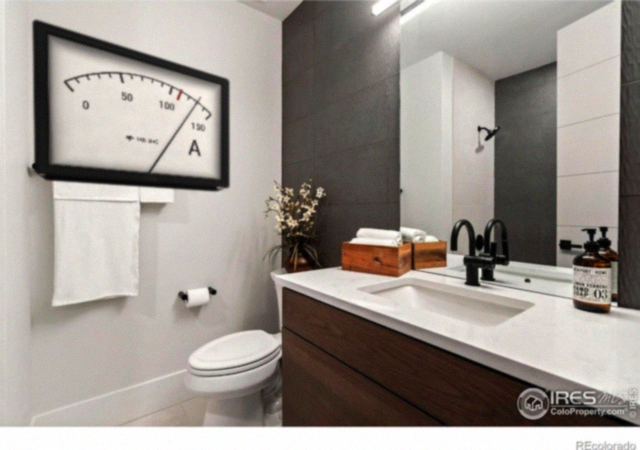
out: 130 A
